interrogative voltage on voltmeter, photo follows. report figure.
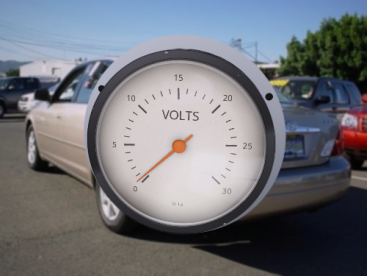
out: 0.5 V
